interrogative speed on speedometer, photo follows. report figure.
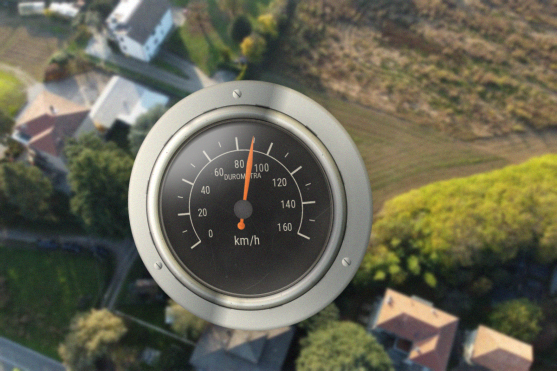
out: 90 km/h
